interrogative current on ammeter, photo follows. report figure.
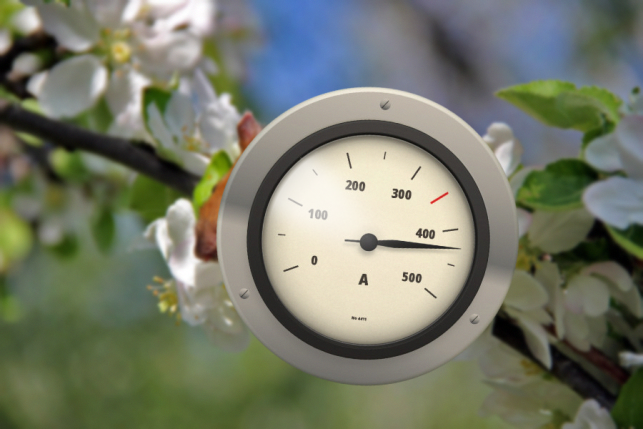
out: 425 A
